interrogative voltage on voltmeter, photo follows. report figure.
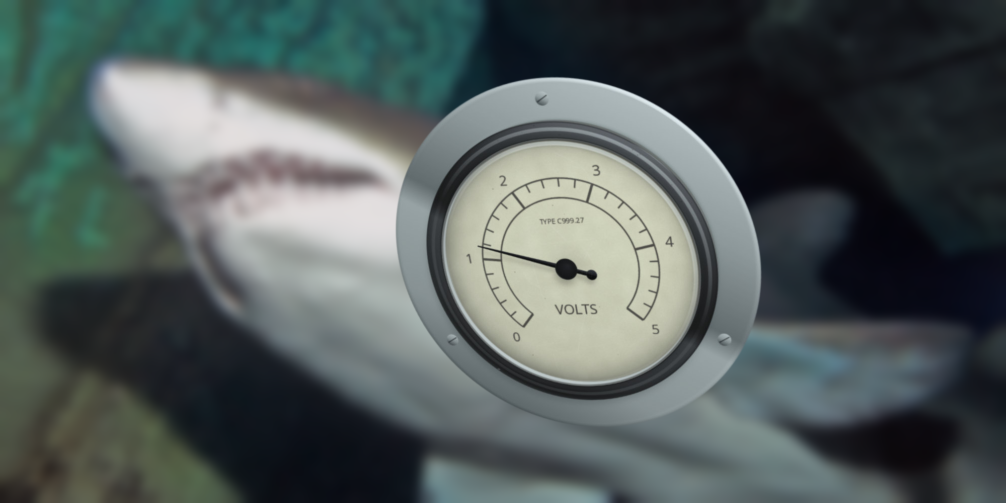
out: 1.2 V
